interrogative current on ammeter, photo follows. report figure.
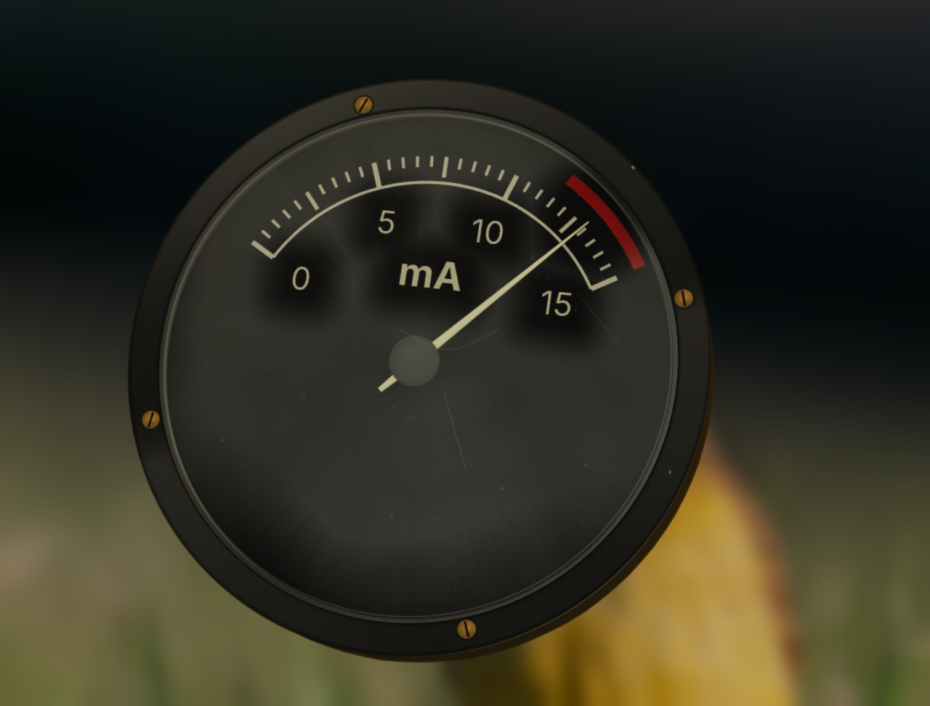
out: 13 mA
